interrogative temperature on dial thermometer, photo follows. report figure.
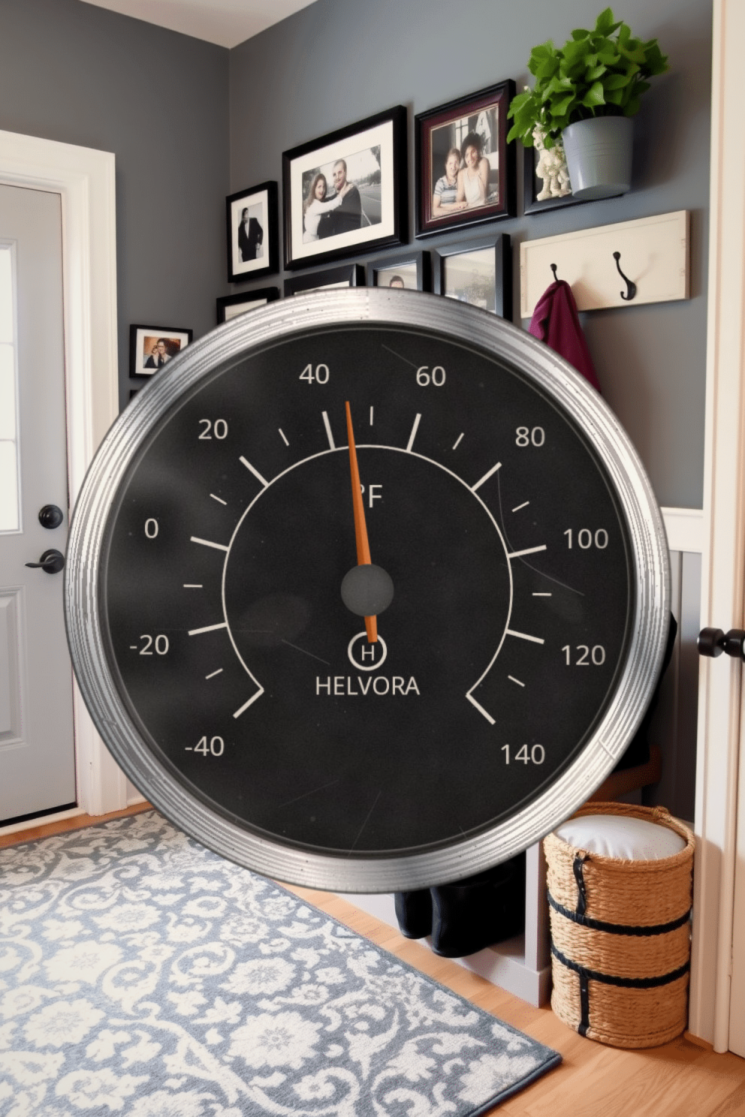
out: 45 °F
